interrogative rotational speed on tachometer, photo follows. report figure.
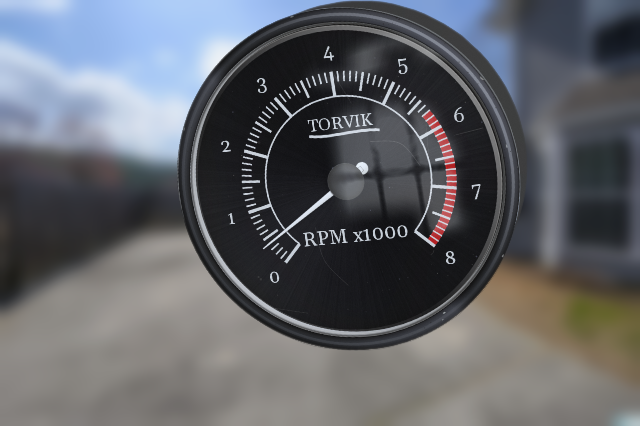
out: 400 rpm
